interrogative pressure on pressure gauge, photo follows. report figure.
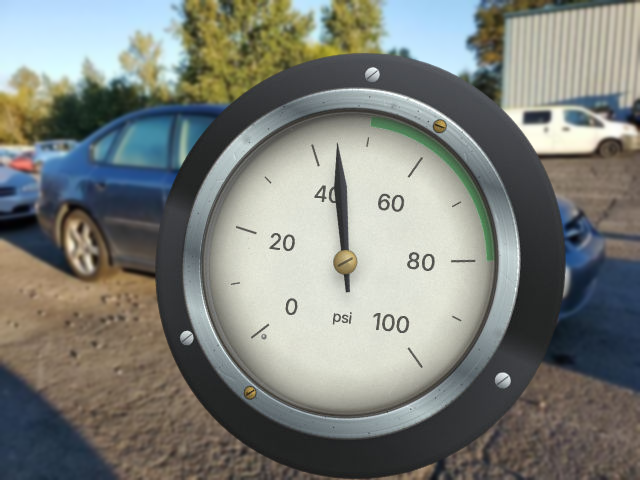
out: 45 psi
